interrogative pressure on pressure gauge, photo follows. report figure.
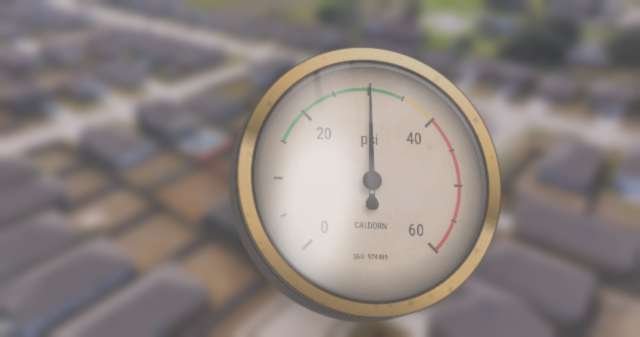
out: 30 psi
